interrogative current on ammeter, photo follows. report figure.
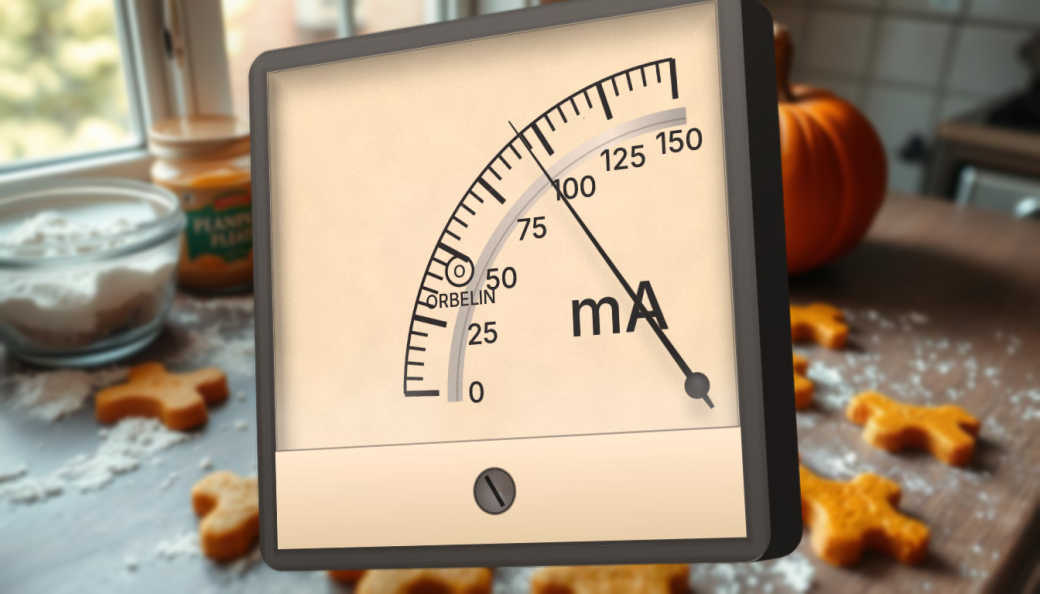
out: 95 mA
